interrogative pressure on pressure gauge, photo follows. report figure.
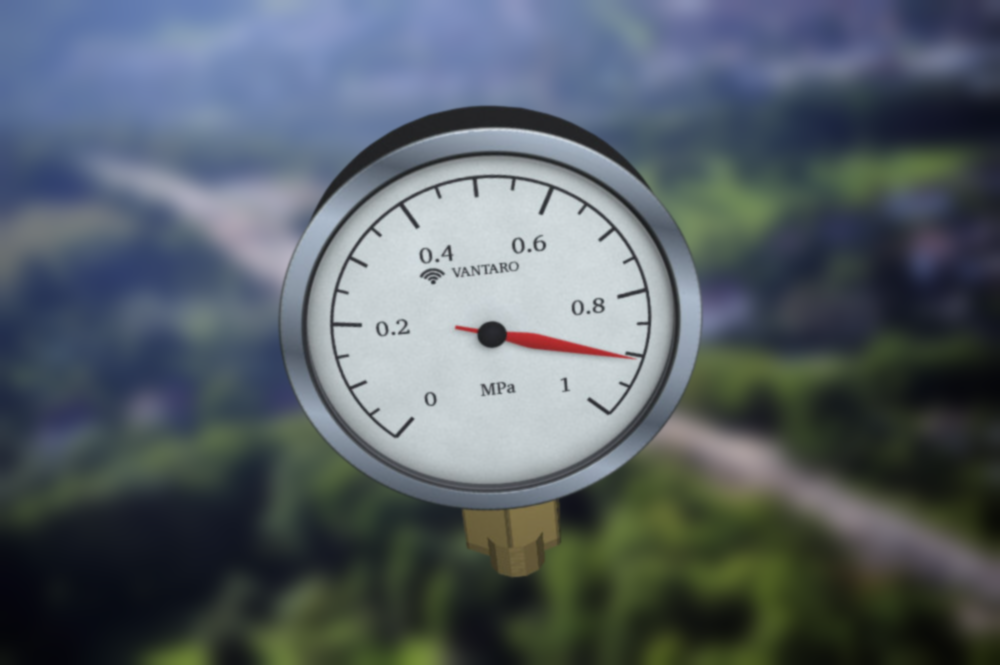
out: 0.9 MPa
